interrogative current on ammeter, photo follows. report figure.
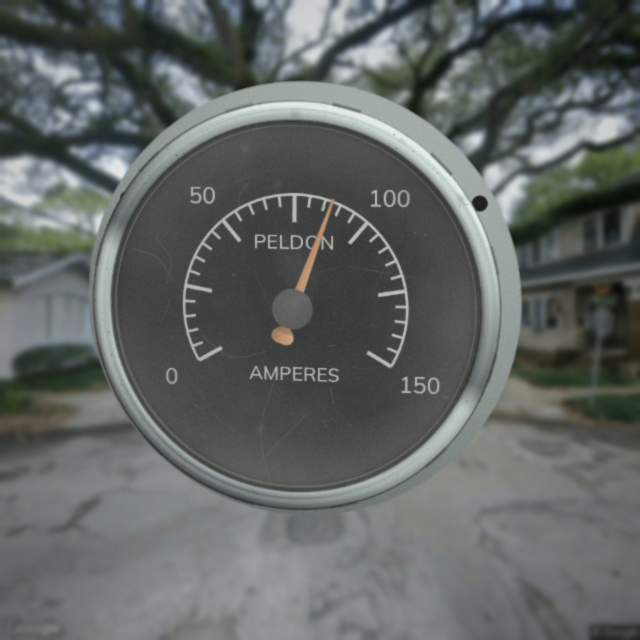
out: 87.5 A
